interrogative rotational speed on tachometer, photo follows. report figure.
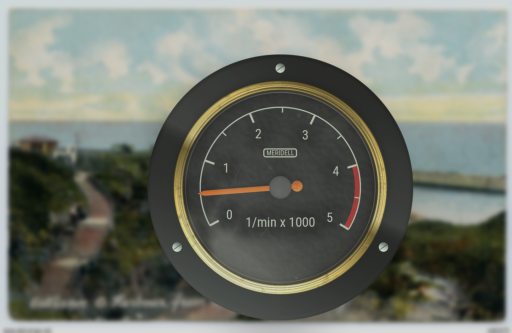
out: 500 rpm
